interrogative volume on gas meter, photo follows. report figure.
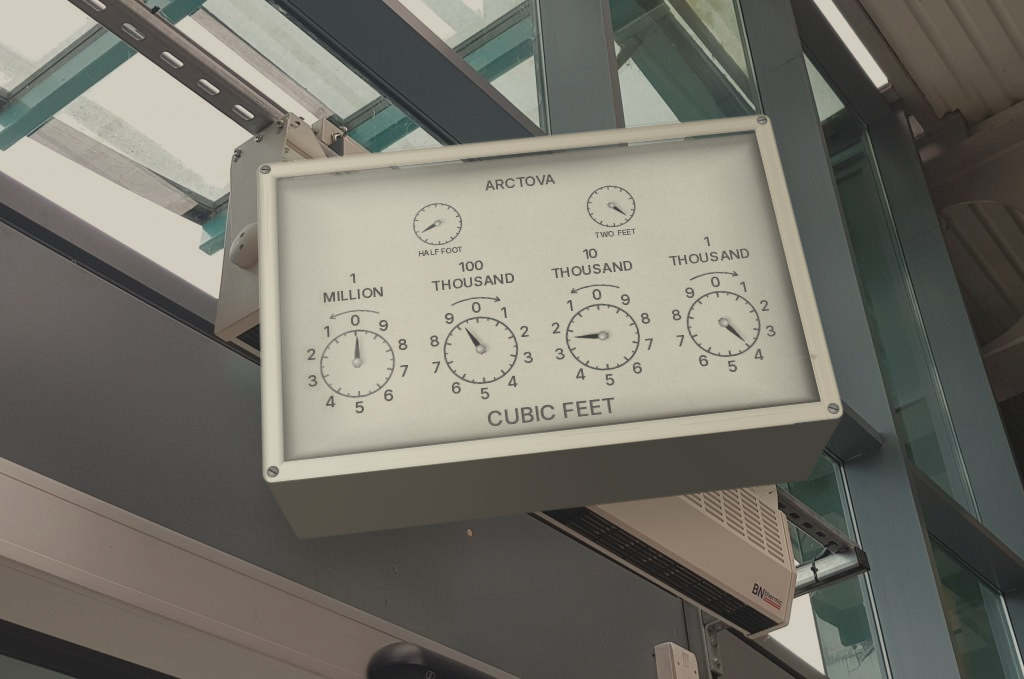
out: 992400 ft³
